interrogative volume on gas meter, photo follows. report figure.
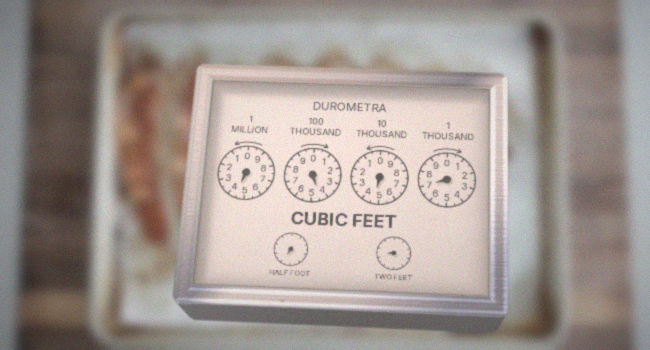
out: 444700 ft³
